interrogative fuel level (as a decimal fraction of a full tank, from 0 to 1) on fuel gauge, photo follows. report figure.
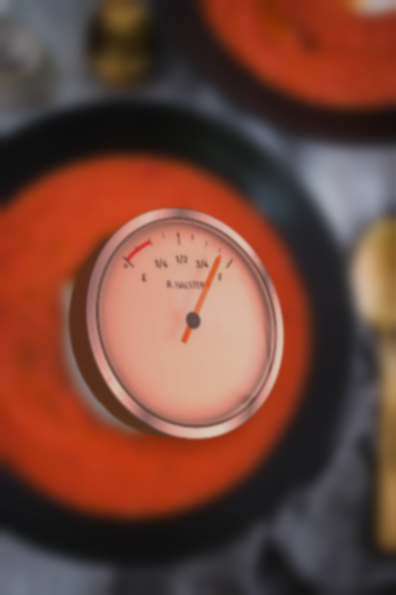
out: 0.875
